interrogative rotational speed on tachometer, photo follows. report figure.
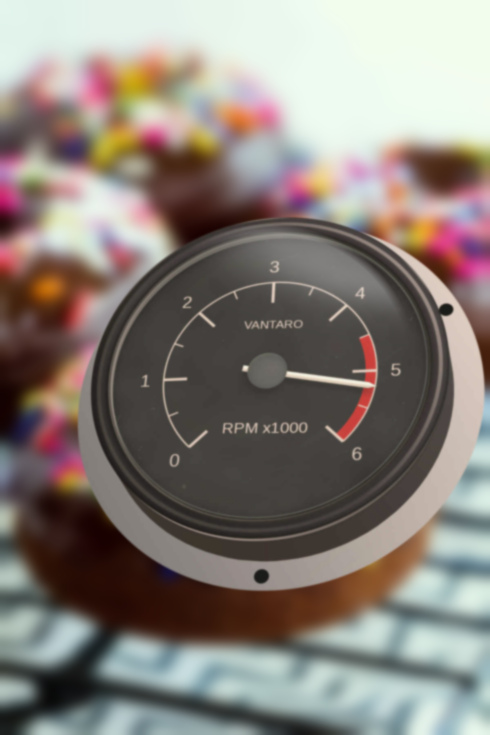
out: 5250 rpm
